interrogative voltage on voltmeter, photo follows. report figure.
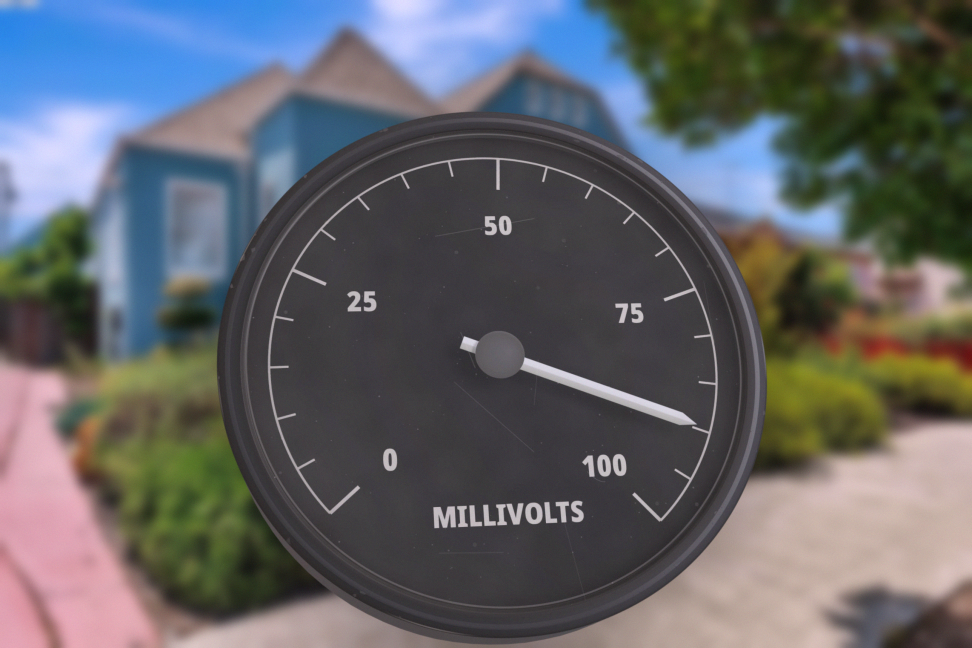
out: 90 mV
